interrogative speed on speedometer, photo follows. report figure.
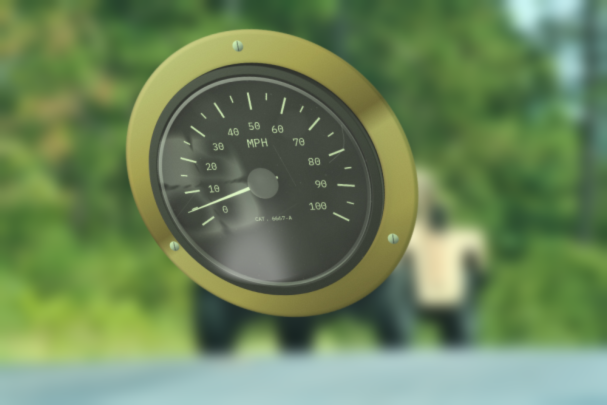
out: 5 mph
